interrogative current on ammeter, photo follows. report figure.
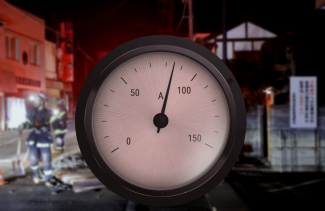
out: 85 A
